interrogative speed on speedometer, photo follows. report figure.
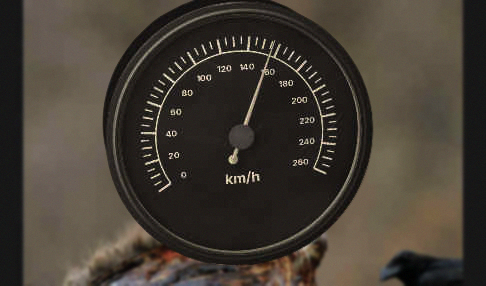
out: 155 km/h
